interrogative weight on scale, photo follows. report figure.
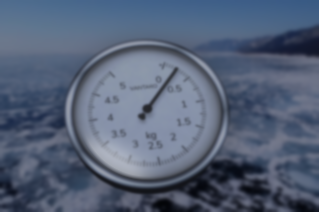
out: 0.25 kg
